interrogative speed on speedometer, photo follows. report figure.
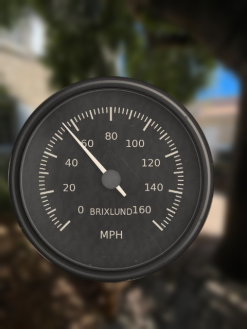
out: 56 mph
